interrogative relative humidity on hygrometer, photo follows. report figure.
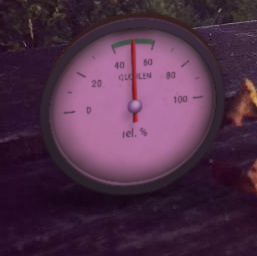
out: 50 %
